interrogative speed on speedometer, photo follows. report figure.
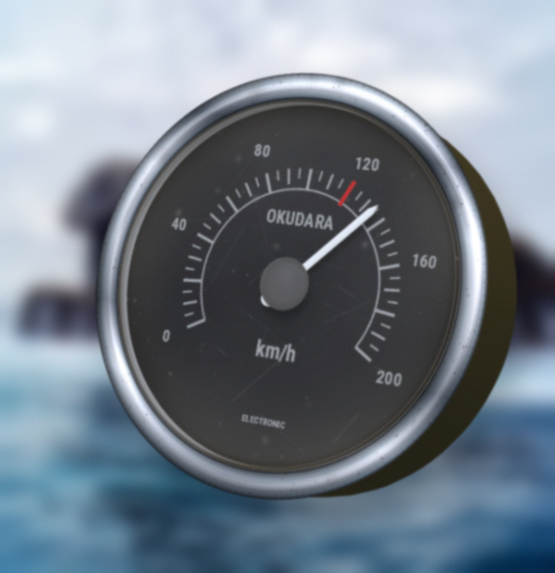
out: 135 km/h
